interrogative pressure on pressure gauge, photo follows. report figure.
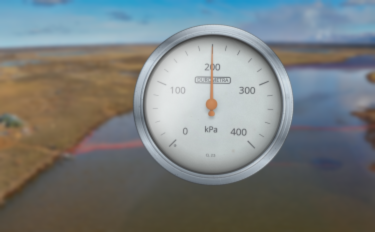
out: 200 kPa
